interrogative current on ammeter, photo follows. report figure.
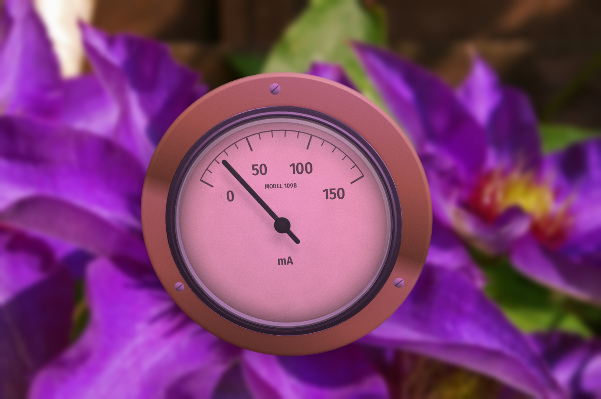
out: 25 mA
